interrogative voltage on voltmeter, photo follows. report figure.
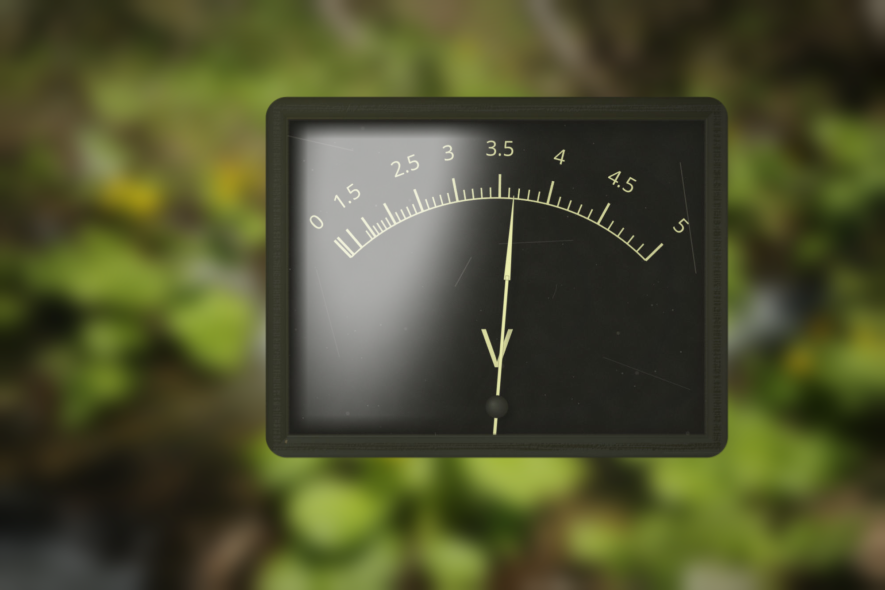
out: 3.65 V
